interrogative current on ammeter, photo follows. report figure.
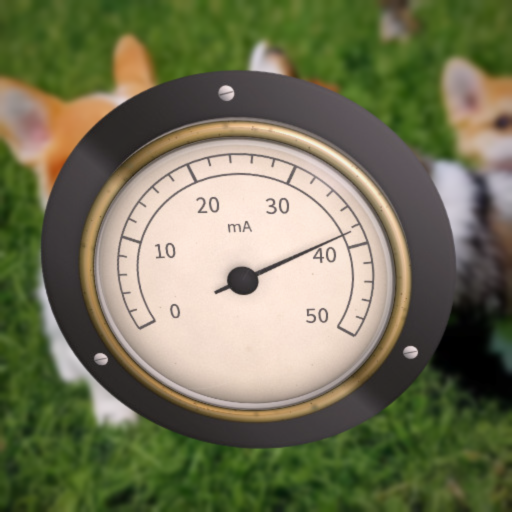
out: 38 mA
